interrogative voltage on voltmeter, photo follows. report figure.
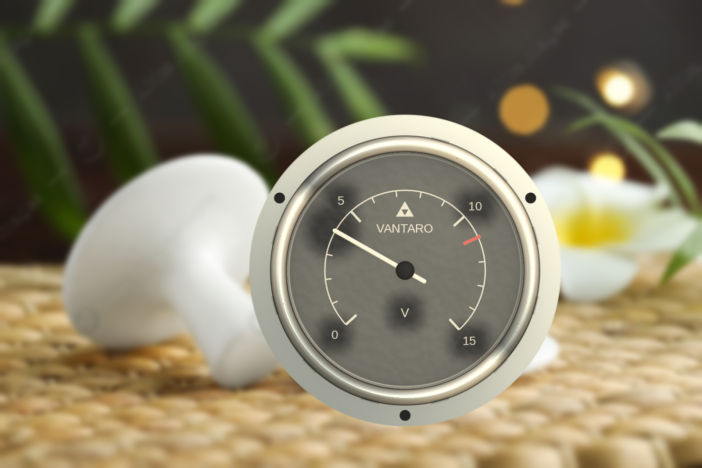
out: 4 V
